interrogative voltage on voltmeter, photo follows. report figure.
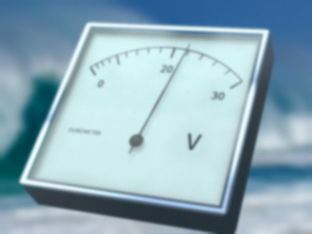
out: 22 V
